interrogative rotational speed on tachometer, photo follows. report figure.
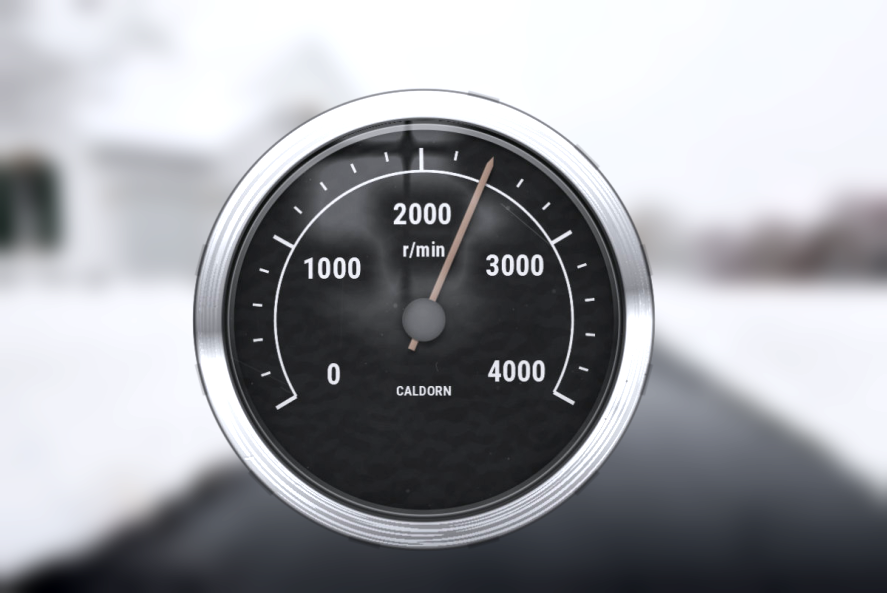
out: 2400 rpm
